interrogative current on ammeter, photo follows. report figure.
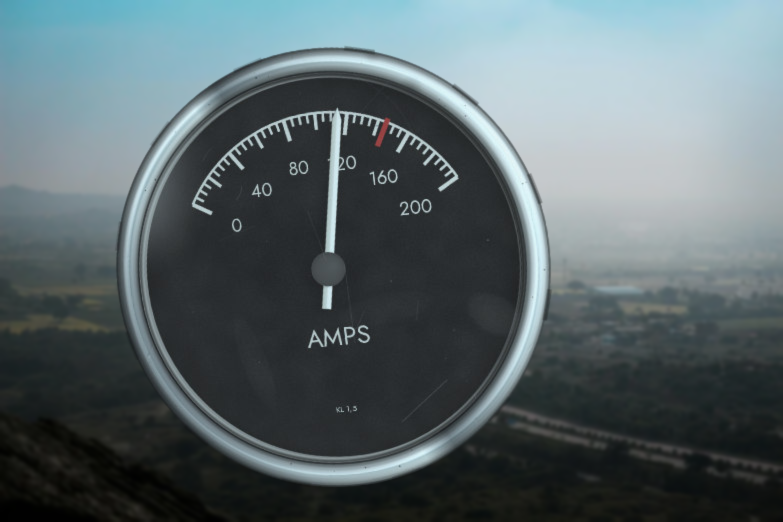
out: 115 A
